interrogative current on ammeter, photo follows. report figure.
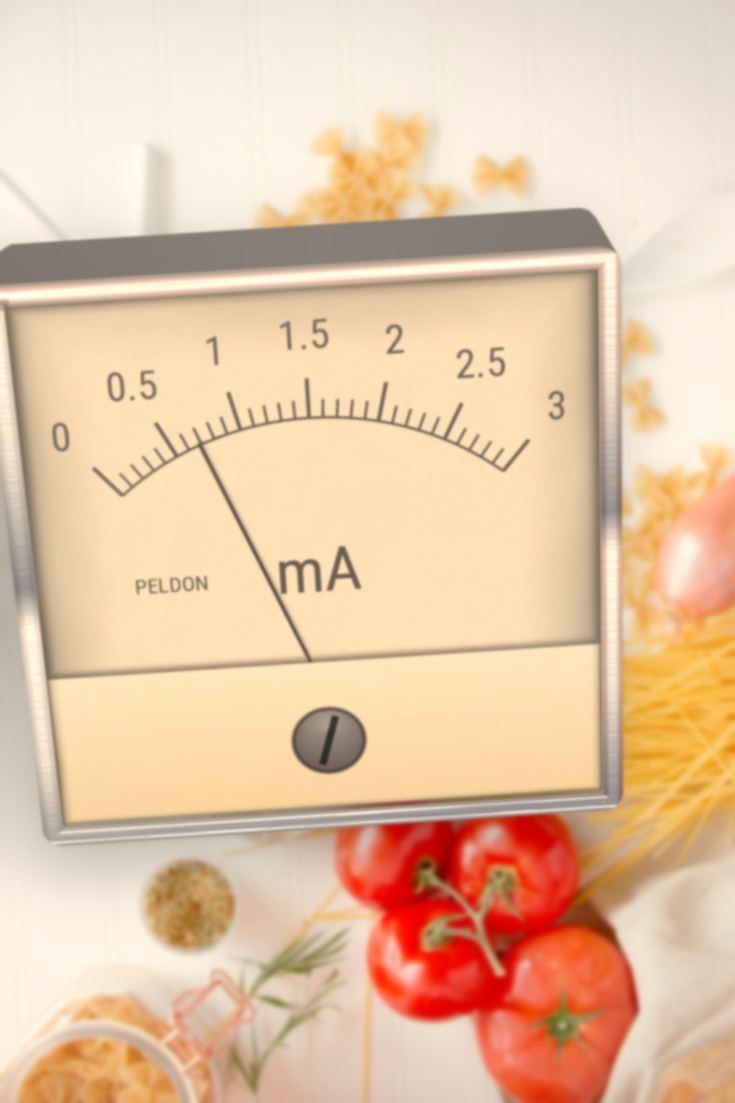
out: 0.7 mA
